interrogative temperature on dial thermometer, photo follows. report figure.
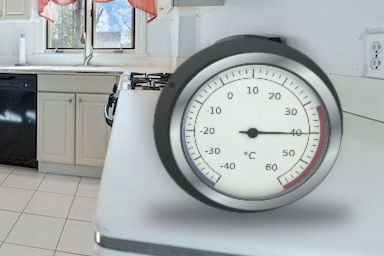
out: 40 °C
